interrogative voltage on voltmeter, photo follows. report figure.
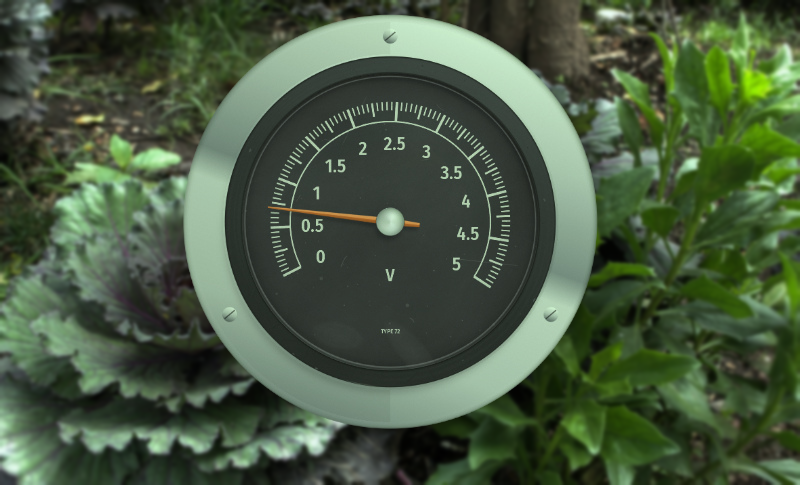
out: 0.7 V
